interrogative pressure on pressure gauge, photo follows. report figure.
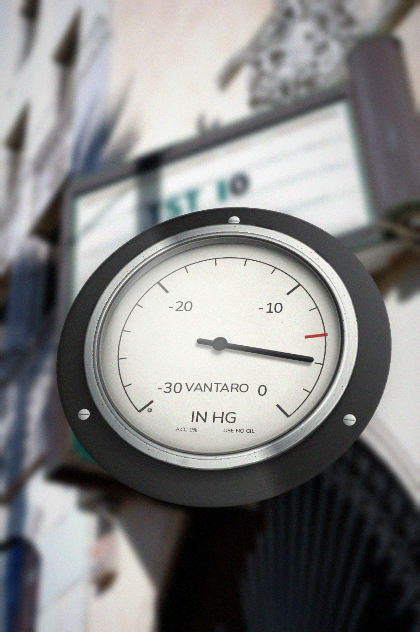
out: -4 inHg
